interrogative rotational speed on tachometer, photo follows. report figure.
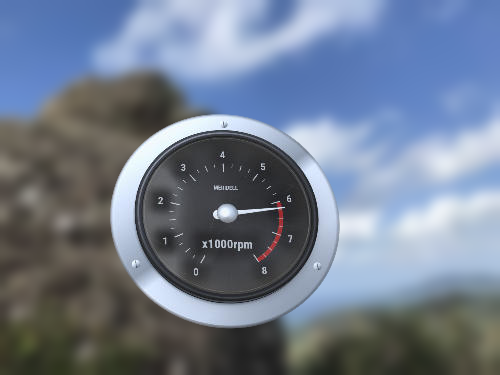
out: 6250 rpm
